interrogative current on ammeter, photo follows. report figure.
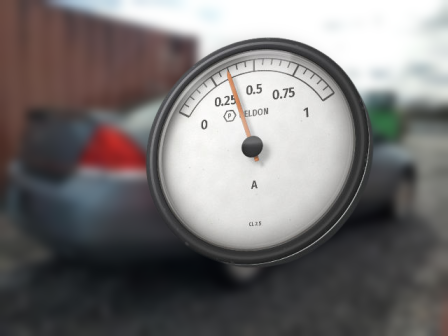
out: 0.35 A
